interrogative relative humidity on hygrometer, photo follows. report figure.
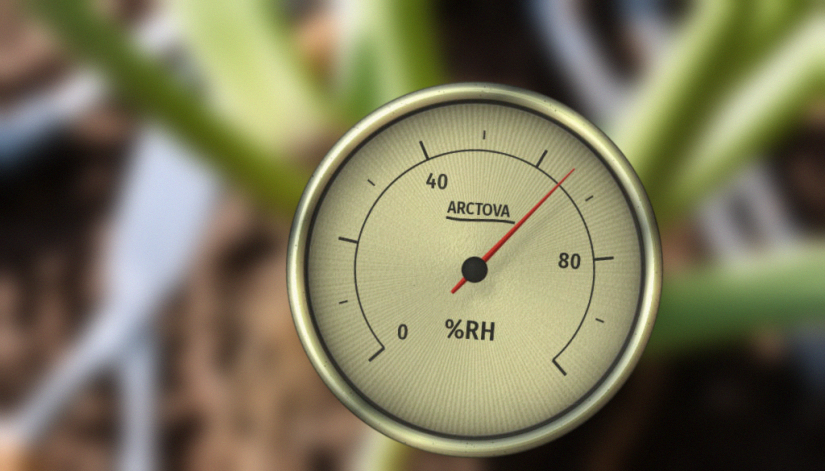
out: 65 %
